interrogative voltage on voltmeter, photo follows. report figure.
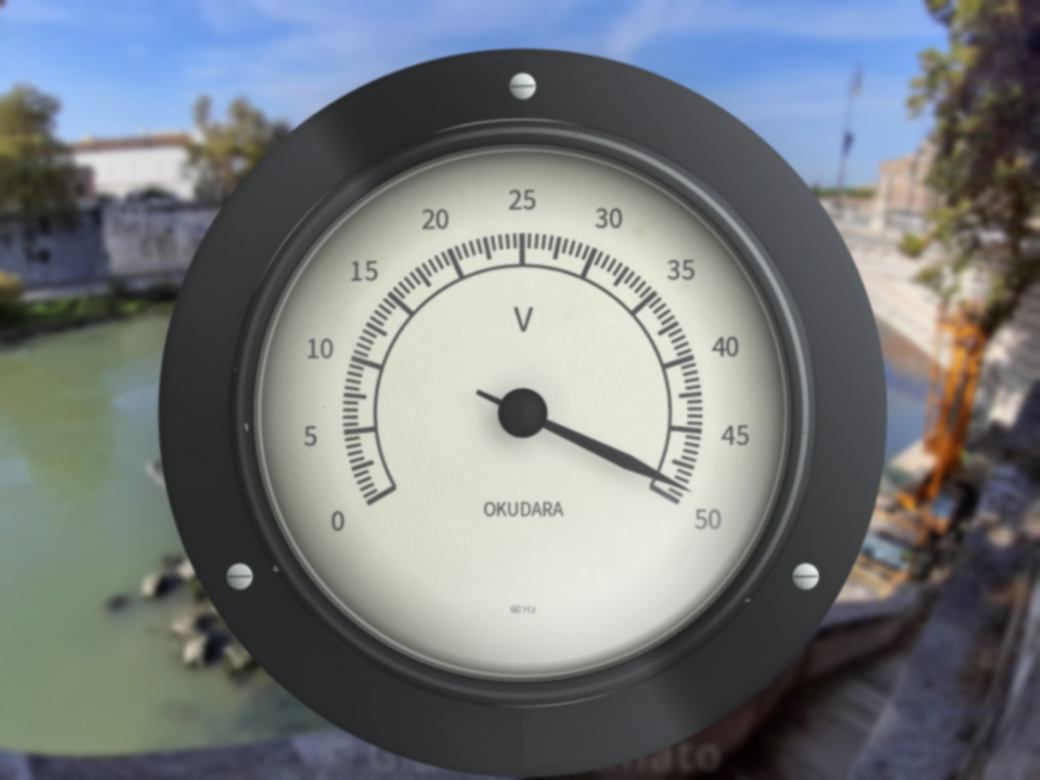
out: 49 V
